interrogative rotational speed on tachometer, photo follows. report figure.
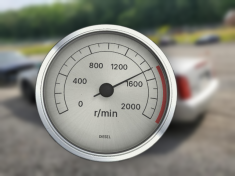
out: 1500 rpm
